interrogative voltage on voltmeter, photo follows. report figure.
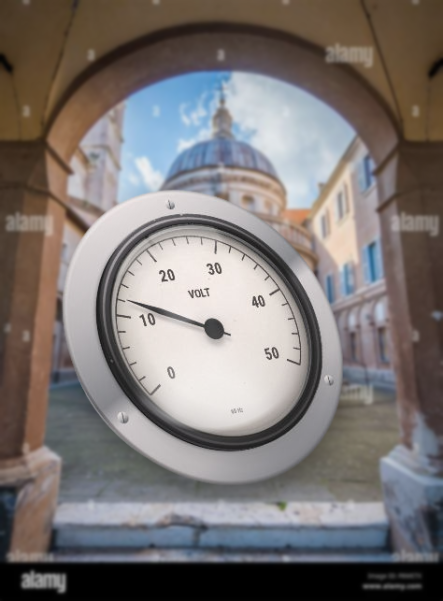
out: 12 V
